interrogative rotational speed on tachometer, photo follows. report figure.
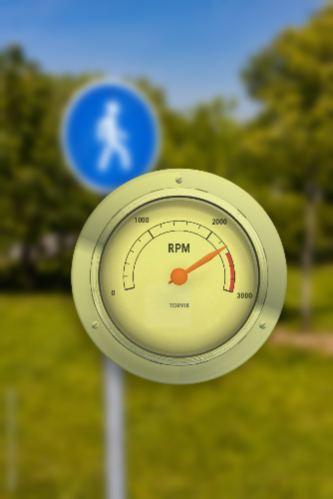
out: 2300 rpm
